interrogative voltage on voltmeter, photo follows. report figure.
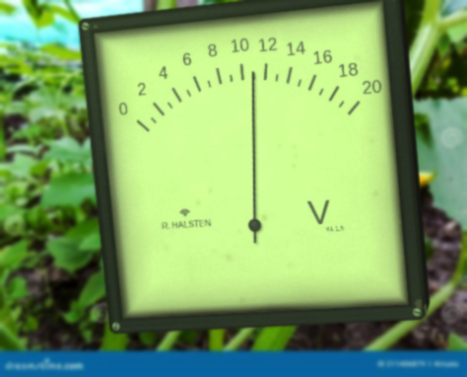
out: 11 V
